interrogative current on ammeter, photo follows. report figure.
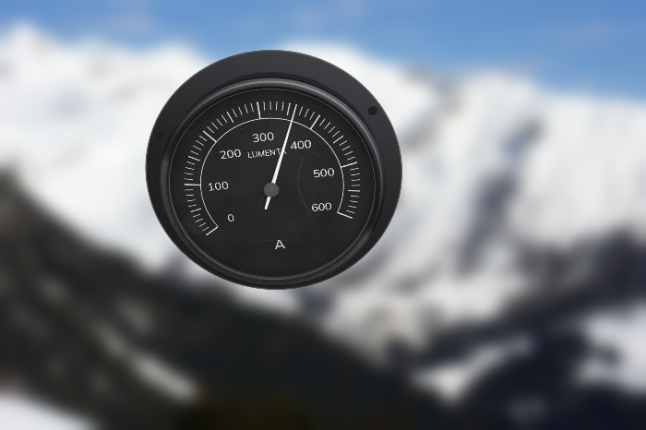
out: 360 A
